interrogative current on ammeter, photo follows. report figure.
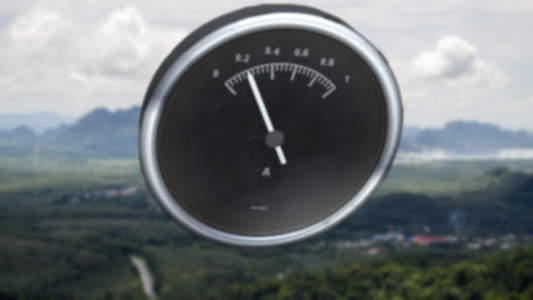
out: 0.2 A
